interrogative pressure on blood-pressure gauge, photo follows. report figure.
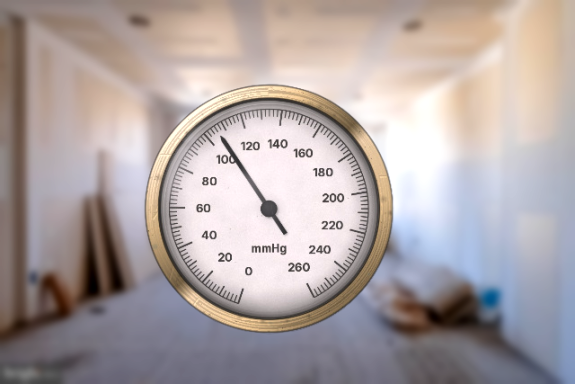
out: 106 mmHg
